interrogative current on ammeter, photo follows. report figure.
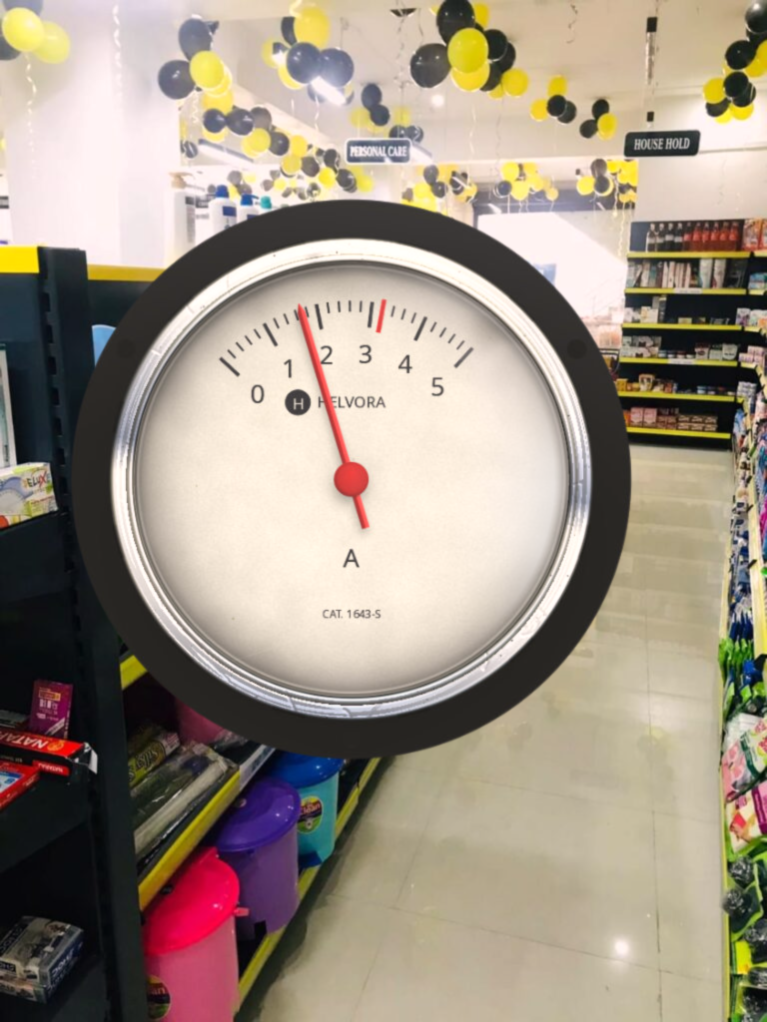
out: 1.7 A
